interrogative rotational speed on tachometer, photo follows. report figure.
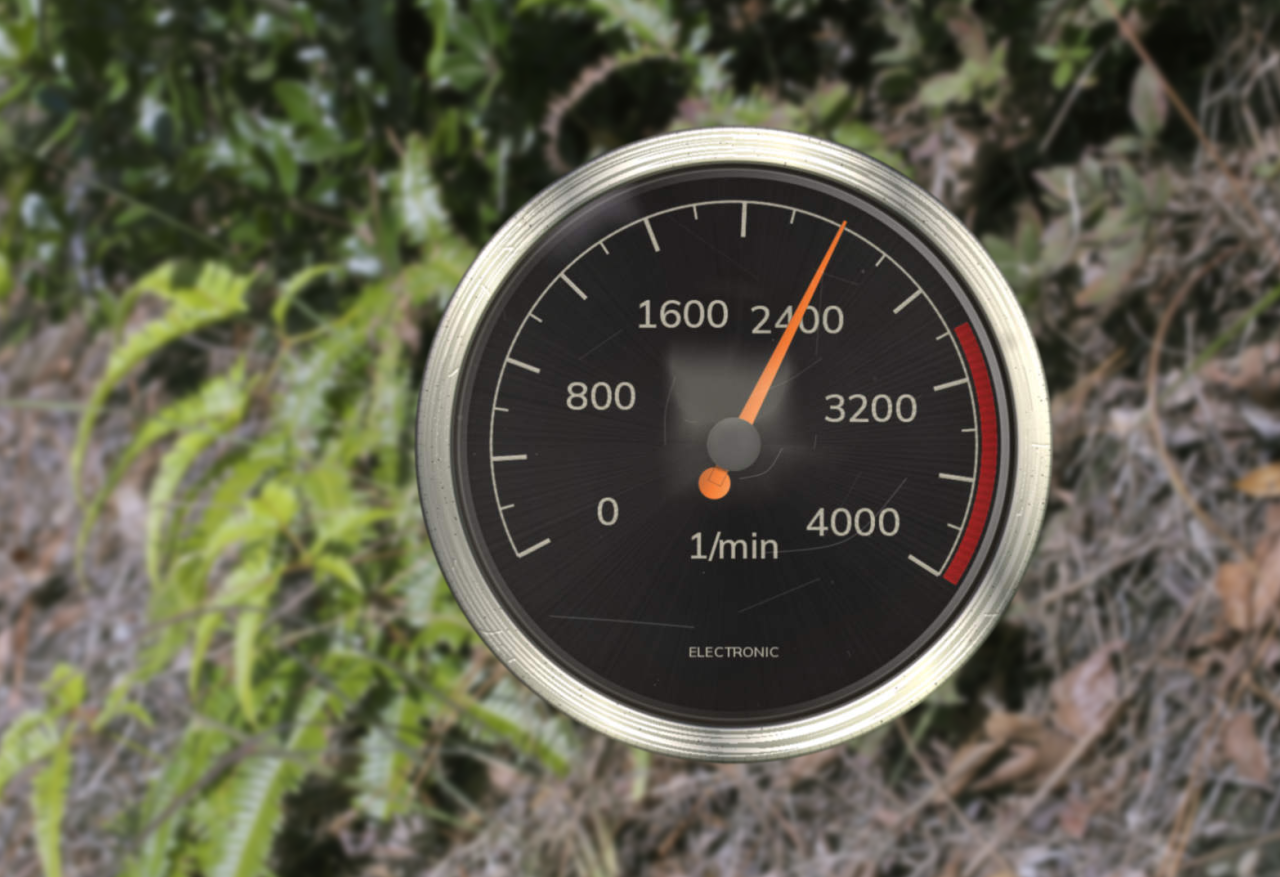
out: 2400 rpm
